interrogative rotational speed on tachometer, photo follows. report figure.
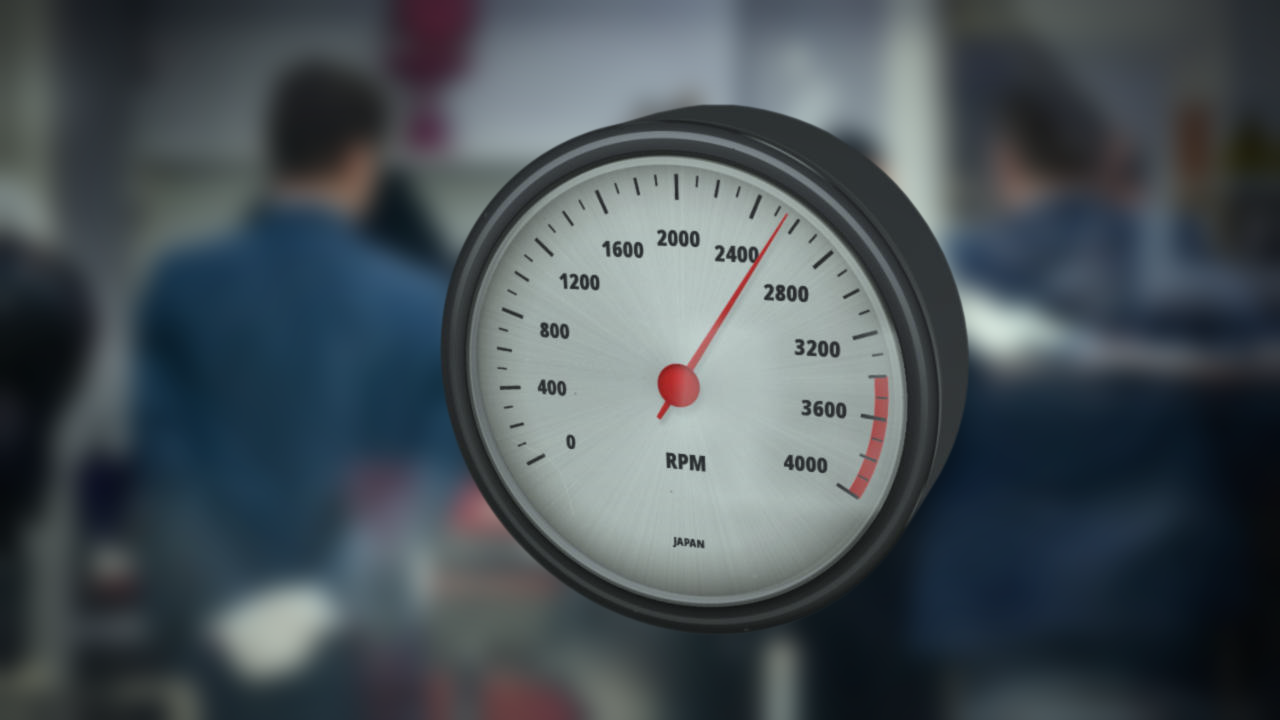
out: 2550 rpm
